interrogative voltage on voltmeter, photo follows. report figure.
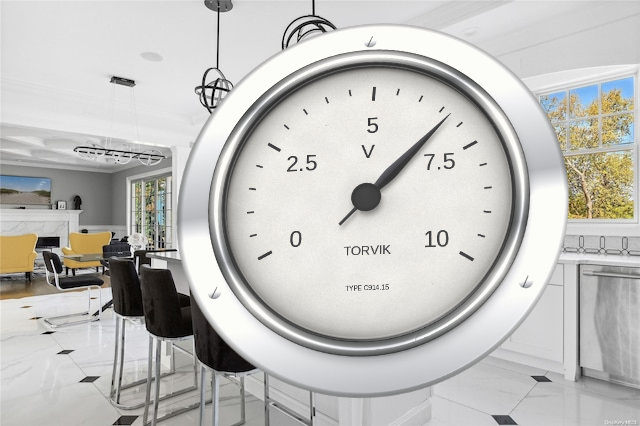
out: 6.75 V
